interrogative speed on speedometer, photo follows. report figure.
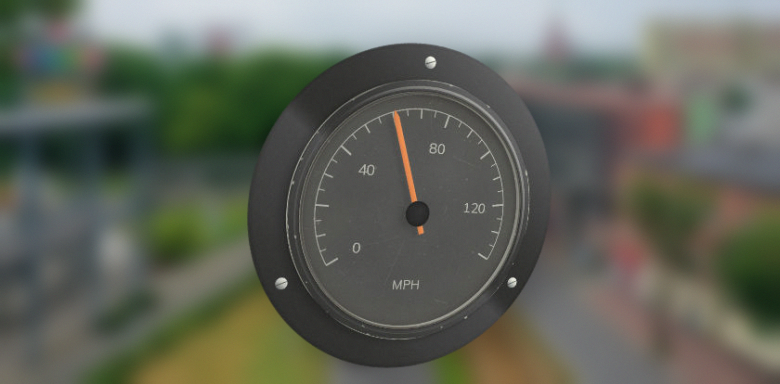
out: 60 mph
